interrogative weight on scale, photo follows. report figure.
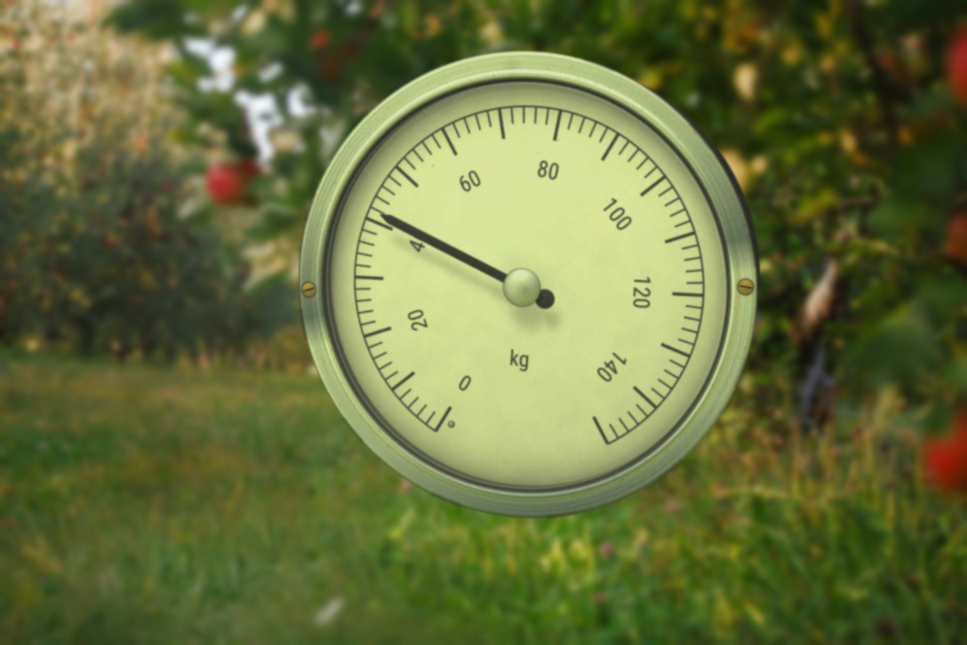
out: 42 kg
